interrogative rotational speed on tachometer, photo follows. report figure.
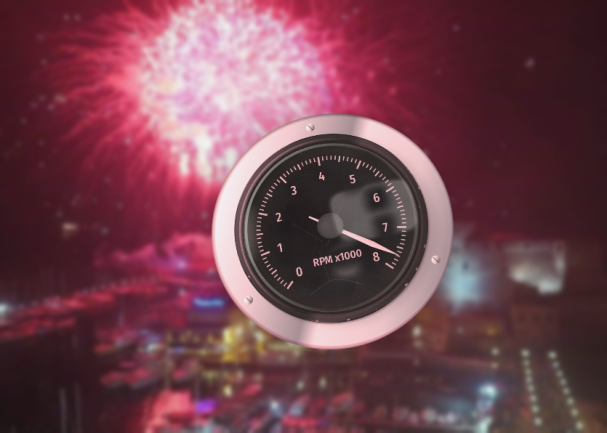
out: 7700 rpm
